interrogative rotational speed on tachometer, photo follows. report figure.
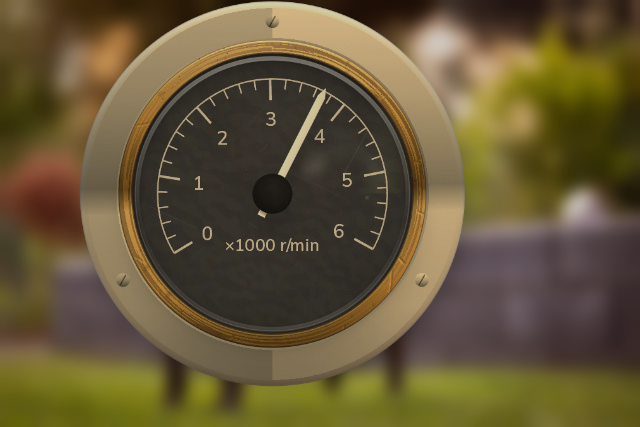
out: 3700 rpm
